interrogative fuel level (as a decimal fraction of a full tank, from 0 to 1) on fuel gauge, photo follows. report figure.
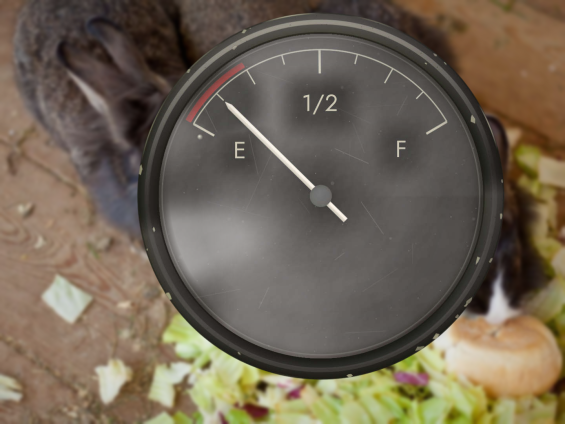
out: 0.125
